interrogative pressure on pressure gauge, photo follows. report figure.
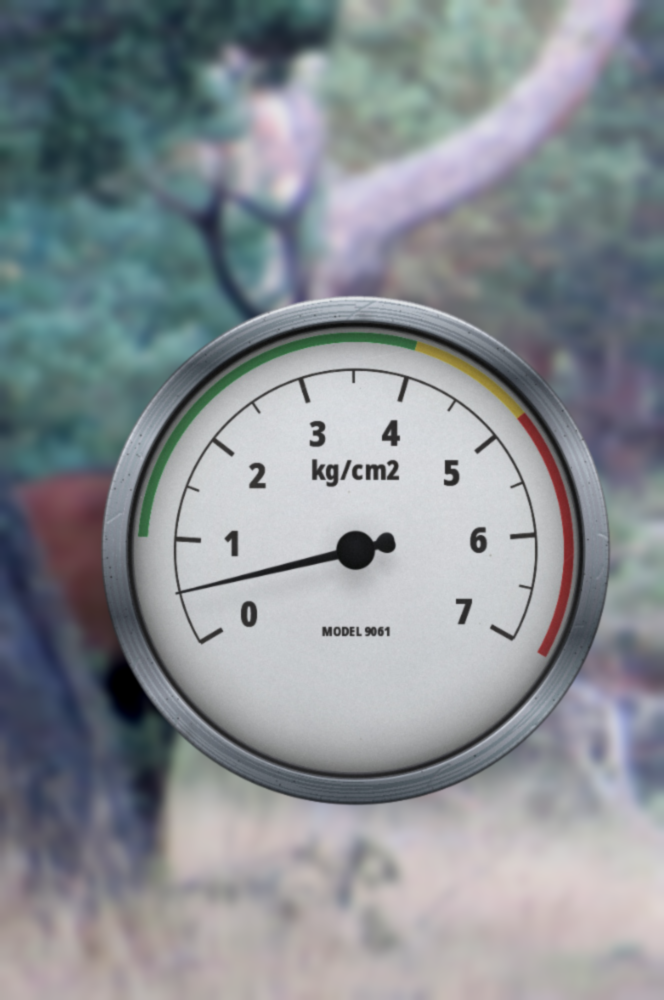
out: 0.5 kg/cm²
